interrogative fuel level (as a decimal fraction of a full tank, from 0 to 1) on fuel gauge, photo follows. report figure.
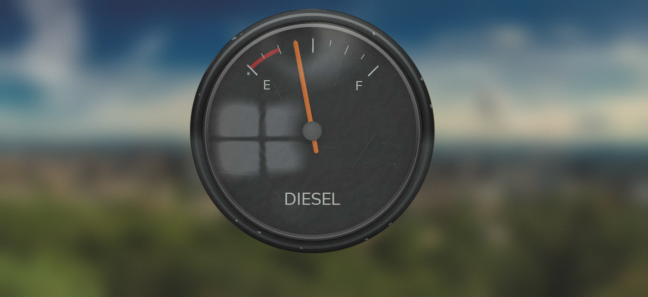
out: 0.375
